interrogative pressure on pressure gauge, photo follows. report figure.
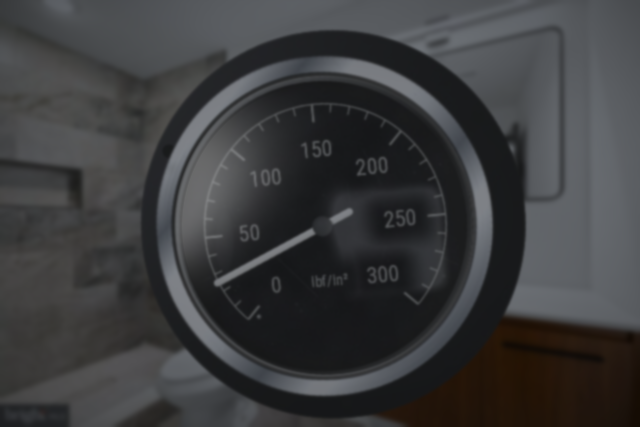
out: 25 psi
